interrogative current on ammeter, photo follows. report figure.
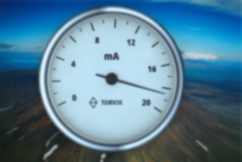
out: 18.5 mA
